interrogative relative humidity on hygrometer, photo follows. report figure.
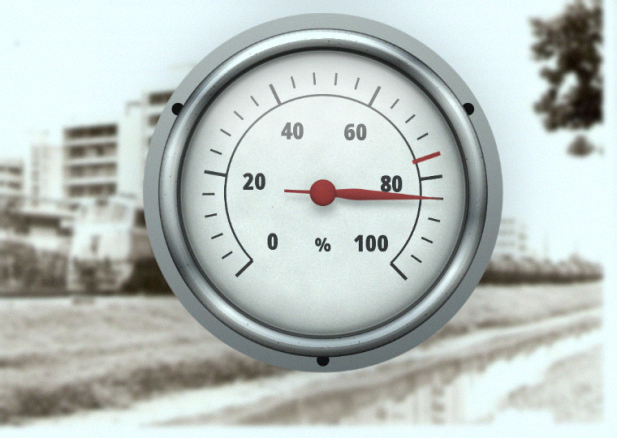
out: 84 %
